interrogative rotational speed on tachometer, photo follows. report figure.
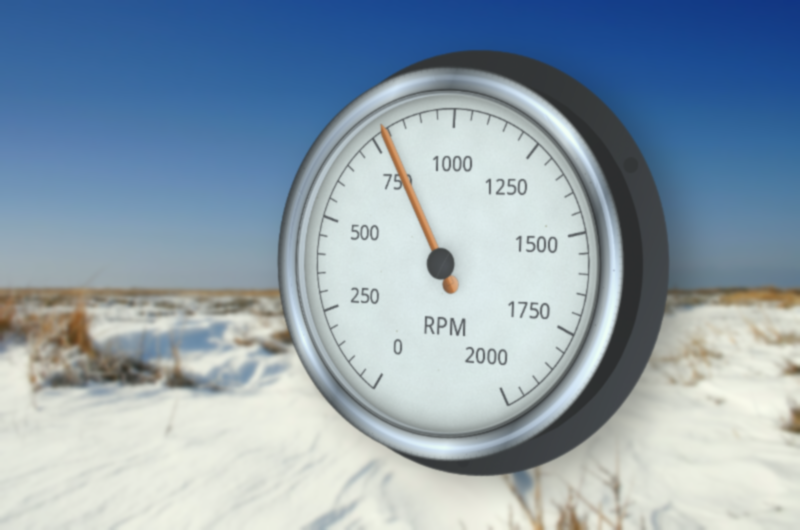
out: 800 rpm
